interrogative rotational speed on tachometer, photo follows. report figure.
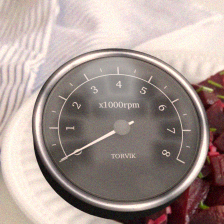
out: 0 rpm
